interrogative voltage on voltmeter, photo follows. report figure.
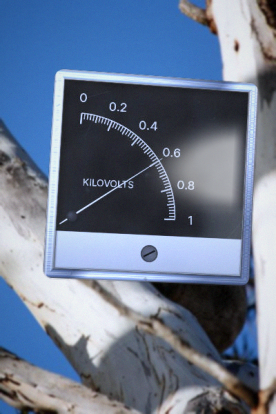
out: 0.6 kV
